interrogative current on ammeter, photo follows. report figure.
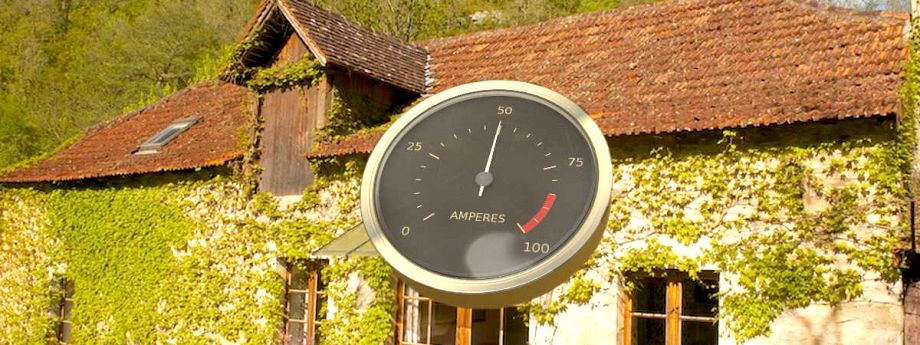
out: 50 A
